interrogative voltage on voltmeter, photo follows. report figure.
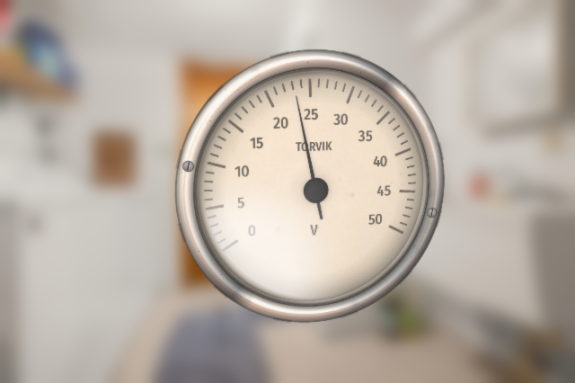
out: 23 V
